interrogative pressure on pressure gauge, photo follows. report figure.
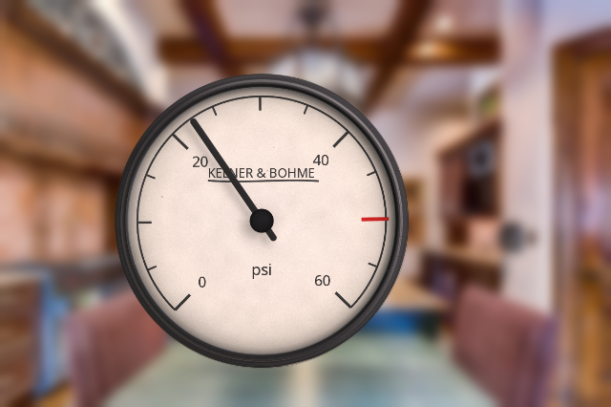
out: 22.5 psi
